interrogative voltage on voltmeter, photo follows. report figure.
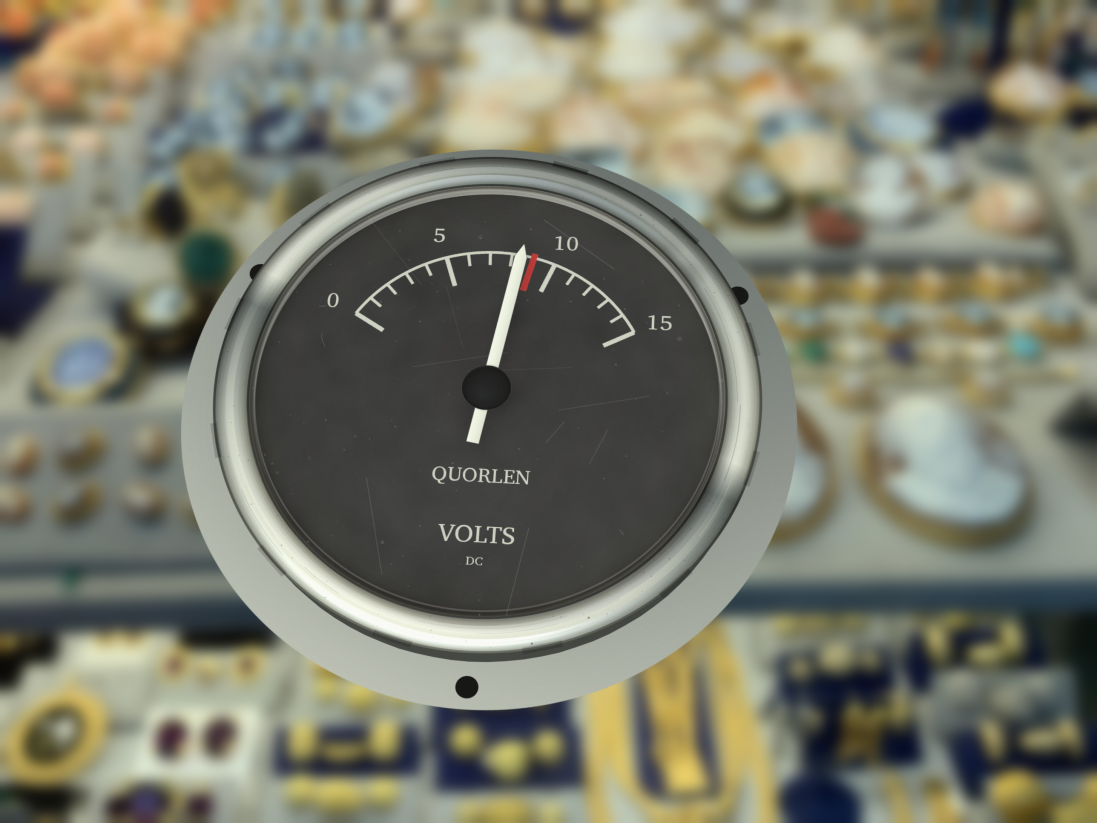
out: 8.5 V
